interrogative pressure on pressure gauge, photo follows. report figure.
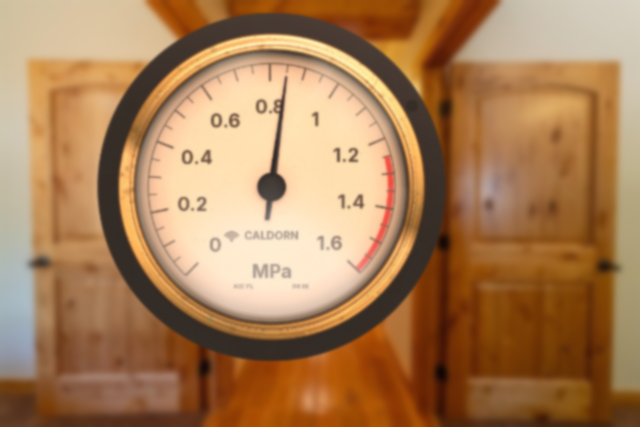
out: 0.85 MPa
